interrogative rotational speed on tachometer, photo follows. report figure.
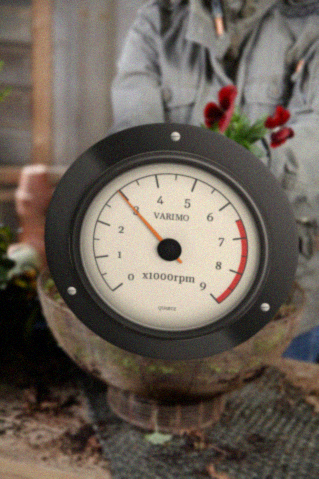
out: 3000 rpm
